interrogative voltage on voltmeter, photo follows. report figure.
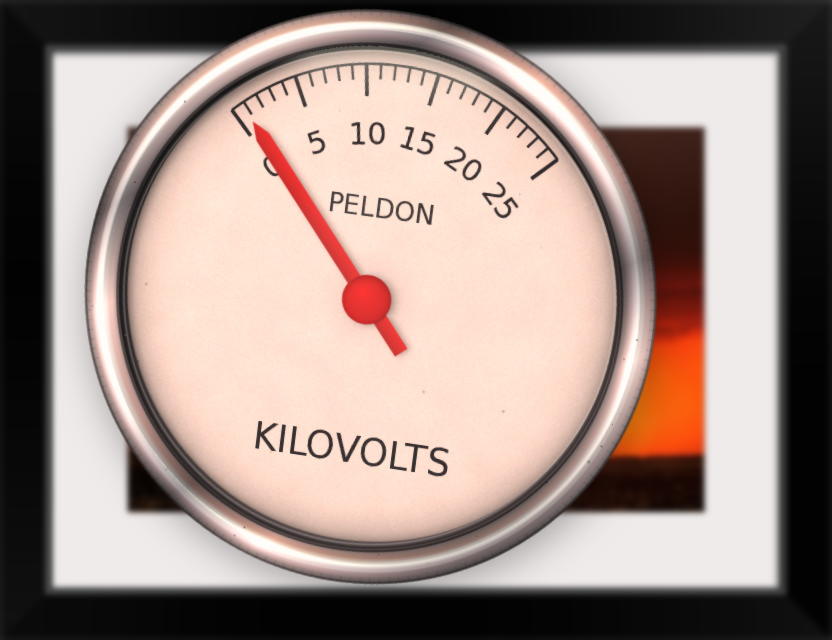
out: 1 kV
